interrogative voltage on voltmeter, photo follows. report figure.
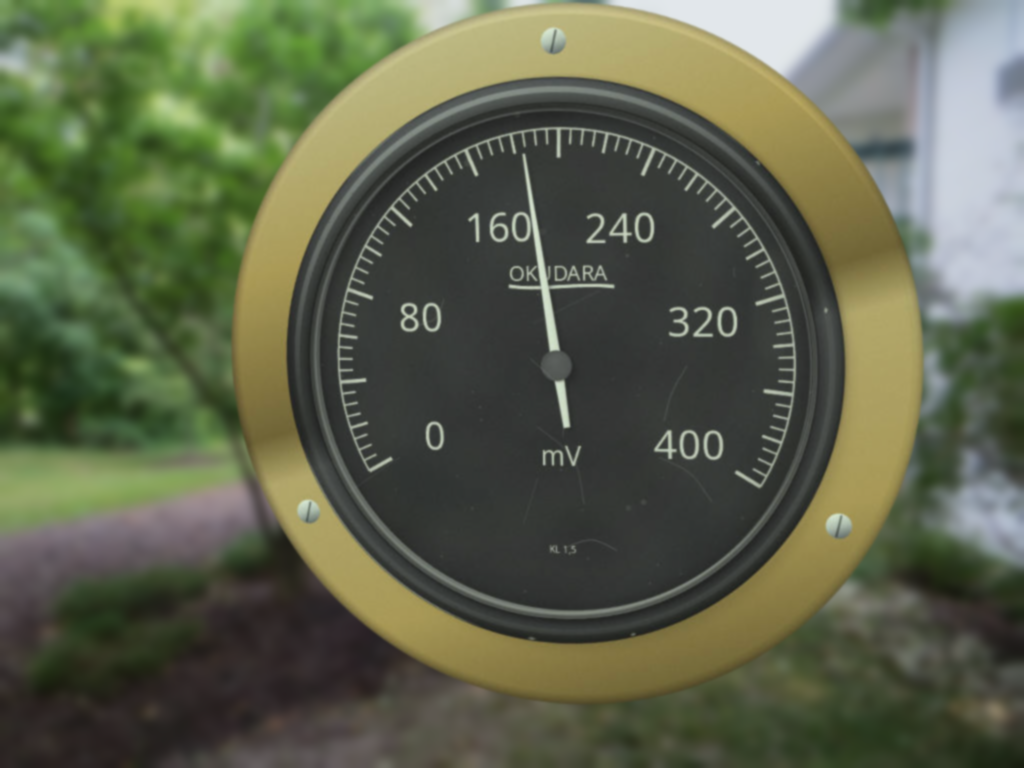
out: 185 mV
